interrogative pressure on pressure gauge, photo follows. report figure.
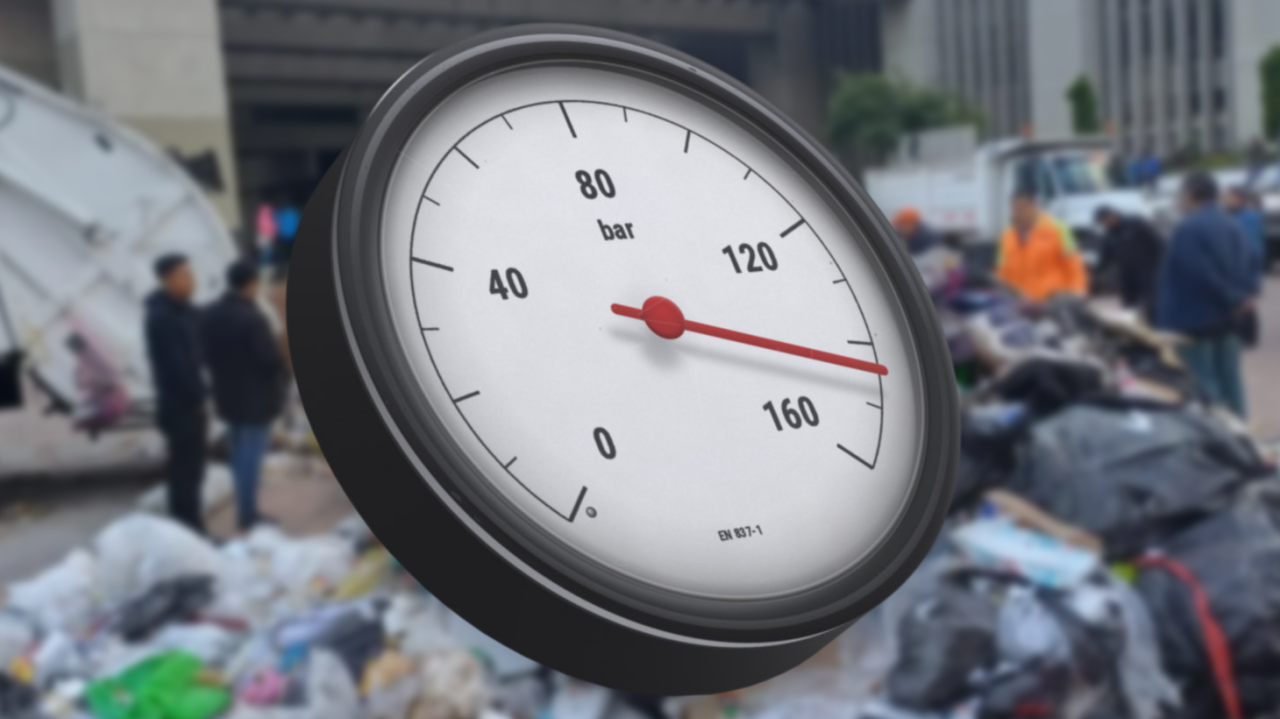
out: 145 bar
